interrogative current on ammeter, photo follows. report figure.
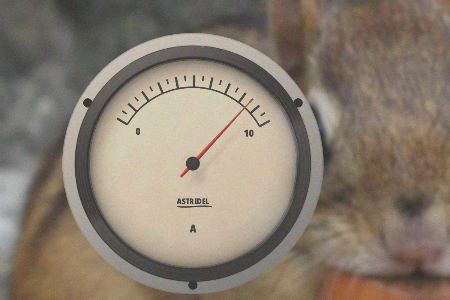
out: 8.5 A
